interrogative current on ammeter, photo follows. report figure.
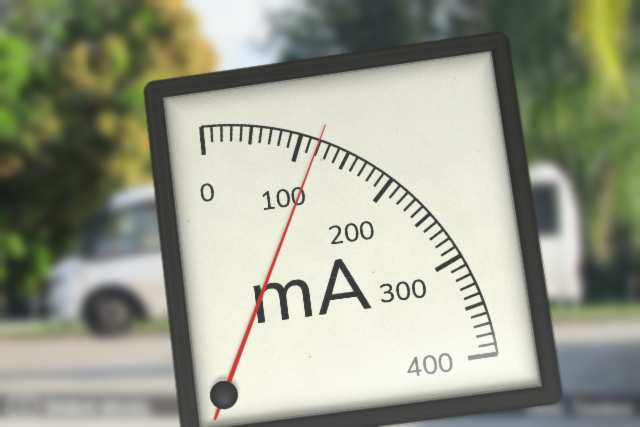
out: 120 mA
